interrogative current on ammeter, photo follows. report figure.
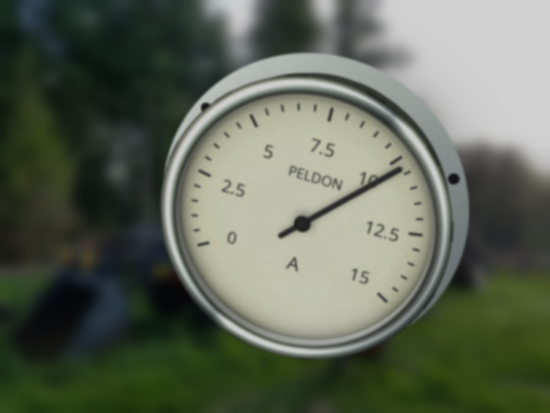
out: 10.25 A
